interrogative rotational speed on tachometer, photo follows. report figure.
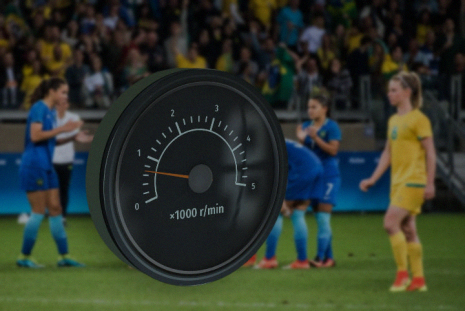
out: 700 rpm
